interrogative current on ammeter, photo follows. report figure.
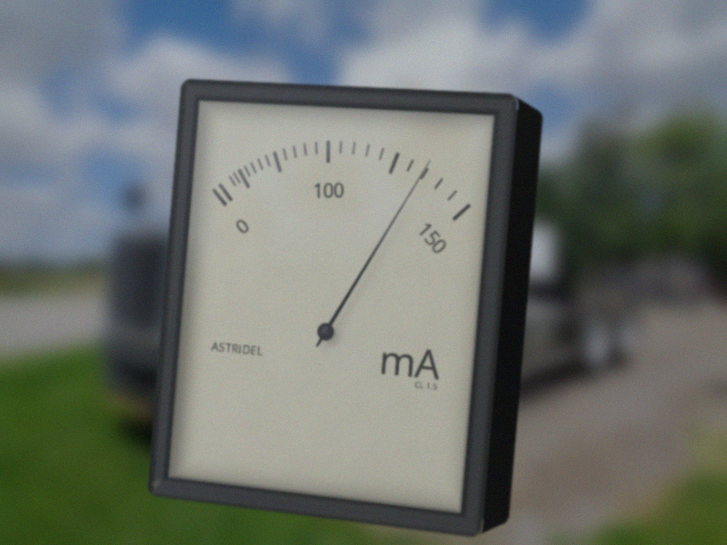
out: 135 mA
